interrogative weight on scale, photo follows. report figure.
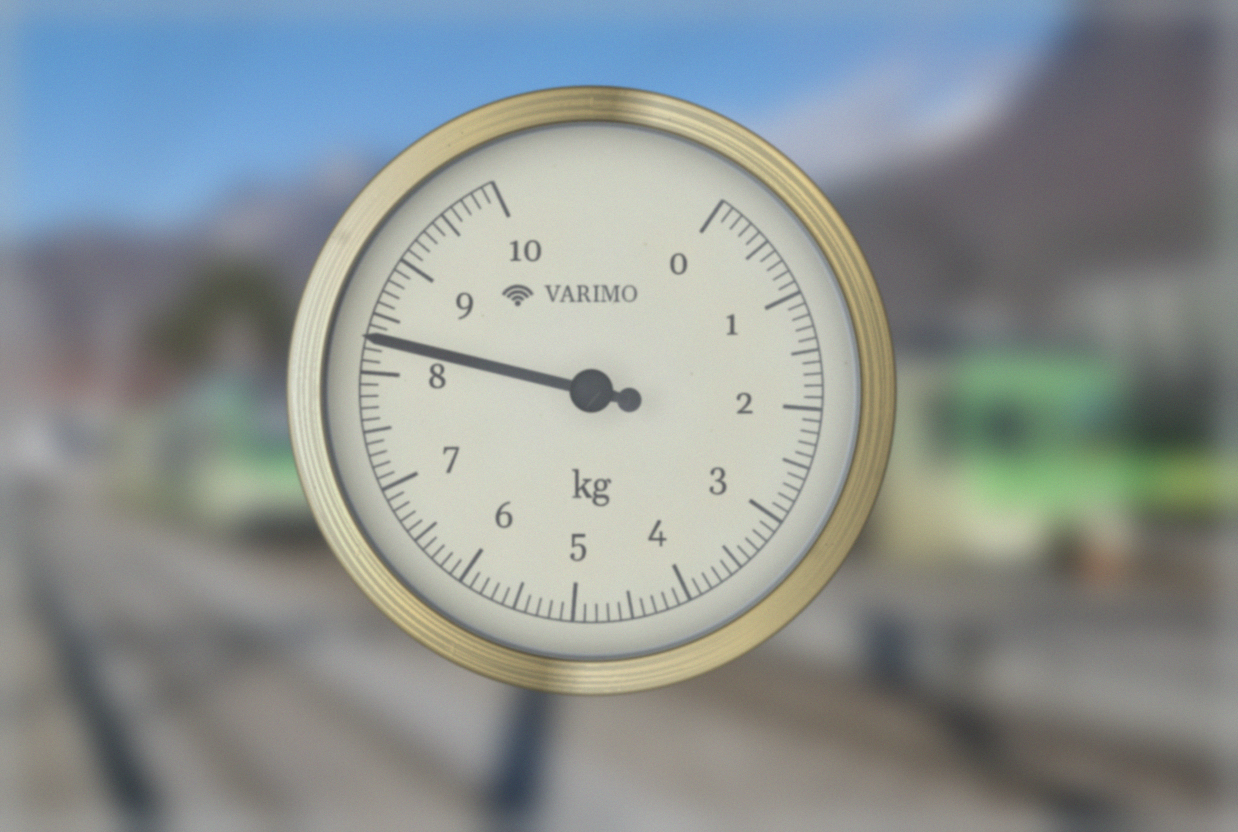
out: 8.3 kg
